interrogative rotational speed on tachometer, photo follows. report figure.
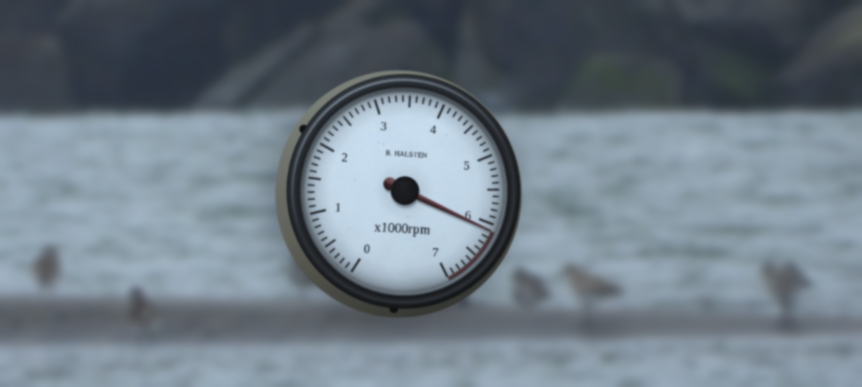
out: 6100 rpm
